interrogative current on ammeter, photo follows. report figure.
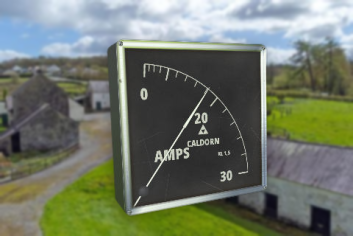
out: 18 A
